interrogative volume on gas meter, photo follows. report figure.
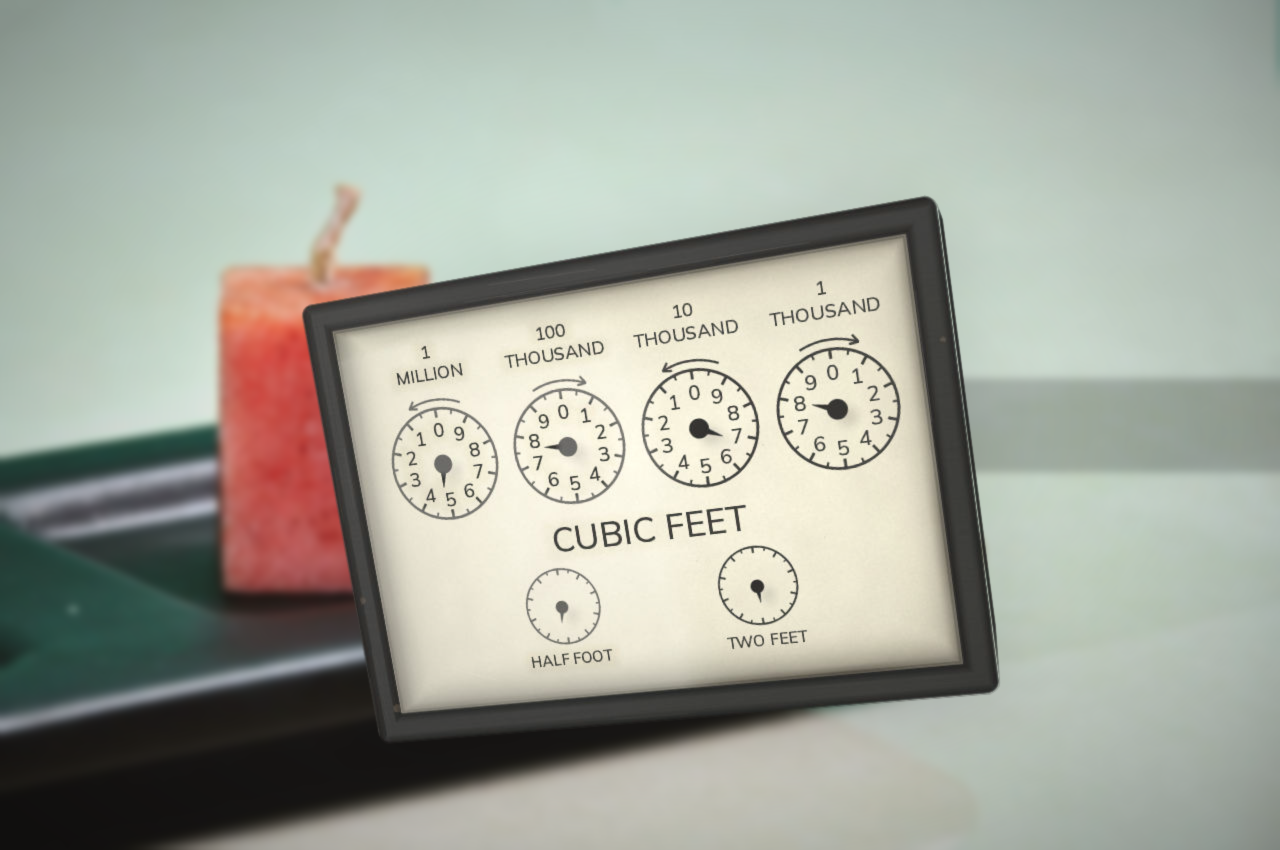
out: 476800 ft³
